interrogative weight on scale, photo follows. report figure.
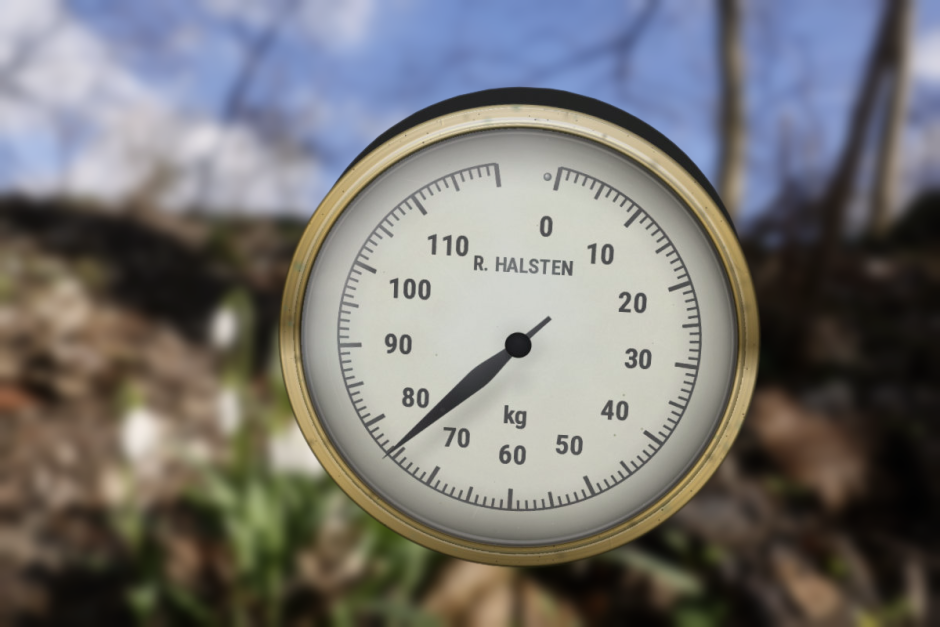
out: 76 kg
